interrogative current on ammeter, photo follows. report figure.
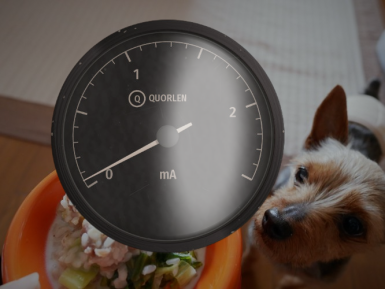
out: 0.05 mA
